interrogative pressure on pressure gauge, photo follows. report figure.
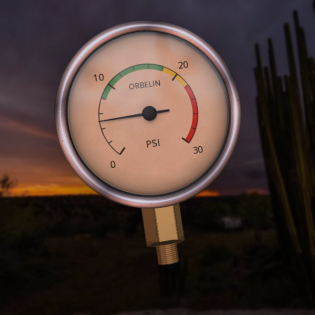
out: 5 psi
